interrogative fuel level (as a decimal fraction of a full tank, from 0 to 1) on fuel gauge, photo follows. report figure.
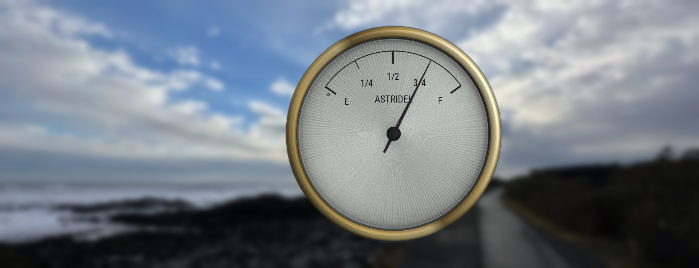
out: 0.75
